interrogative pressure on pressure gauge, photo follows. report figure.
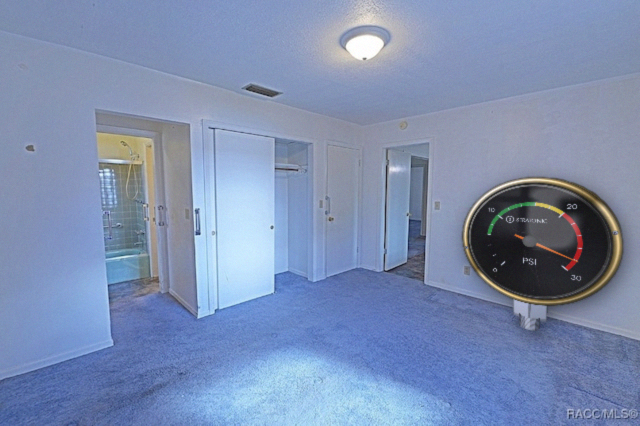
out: 28 psi
